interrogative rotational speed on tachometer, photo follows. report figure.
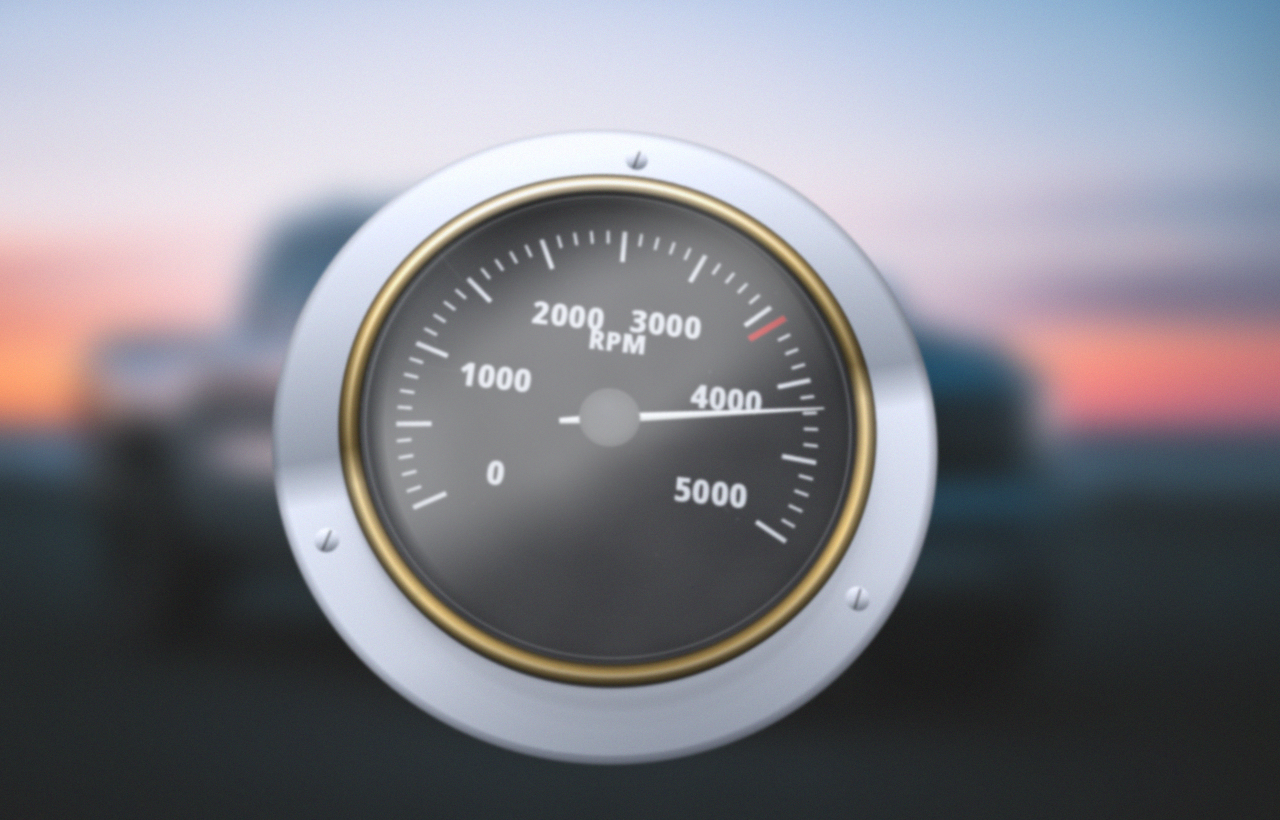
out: 4200 rpm
